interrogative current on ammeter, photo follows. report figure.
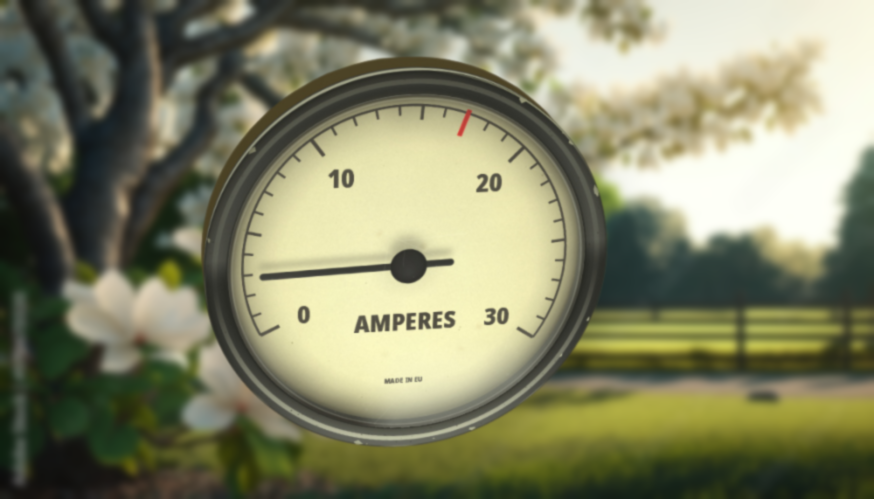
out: 3 A
